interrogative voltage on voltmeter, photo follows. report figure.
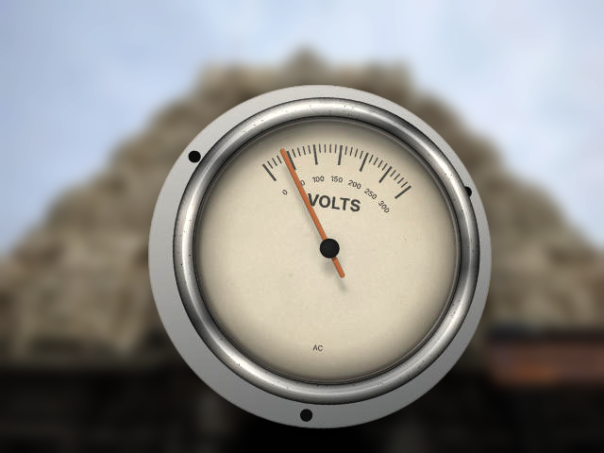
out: 40 V
